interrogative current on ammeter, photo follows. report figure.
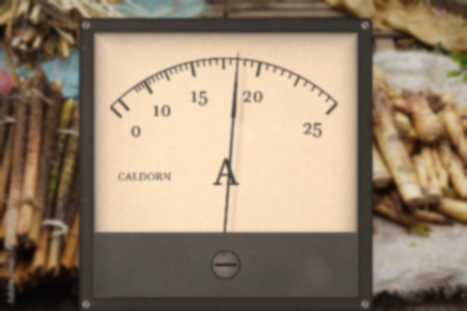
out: 18.5 A
